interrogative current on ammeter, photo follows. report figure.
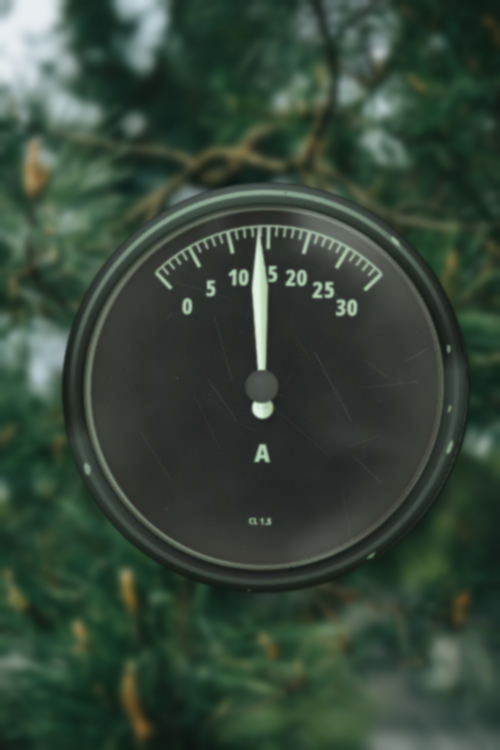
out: 14 A
